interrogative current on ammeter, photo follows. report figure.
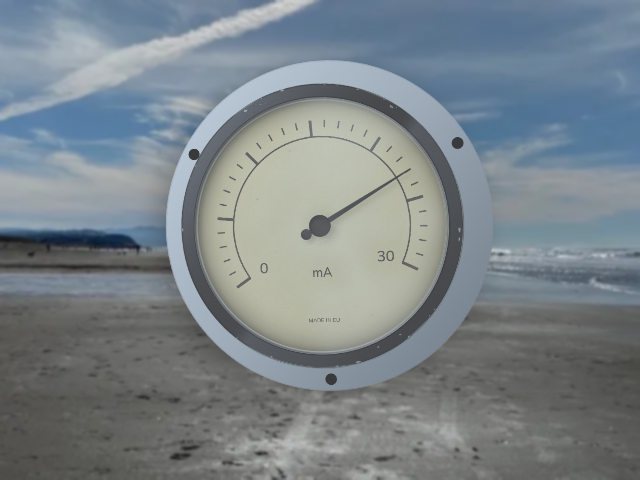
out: 23 mA
